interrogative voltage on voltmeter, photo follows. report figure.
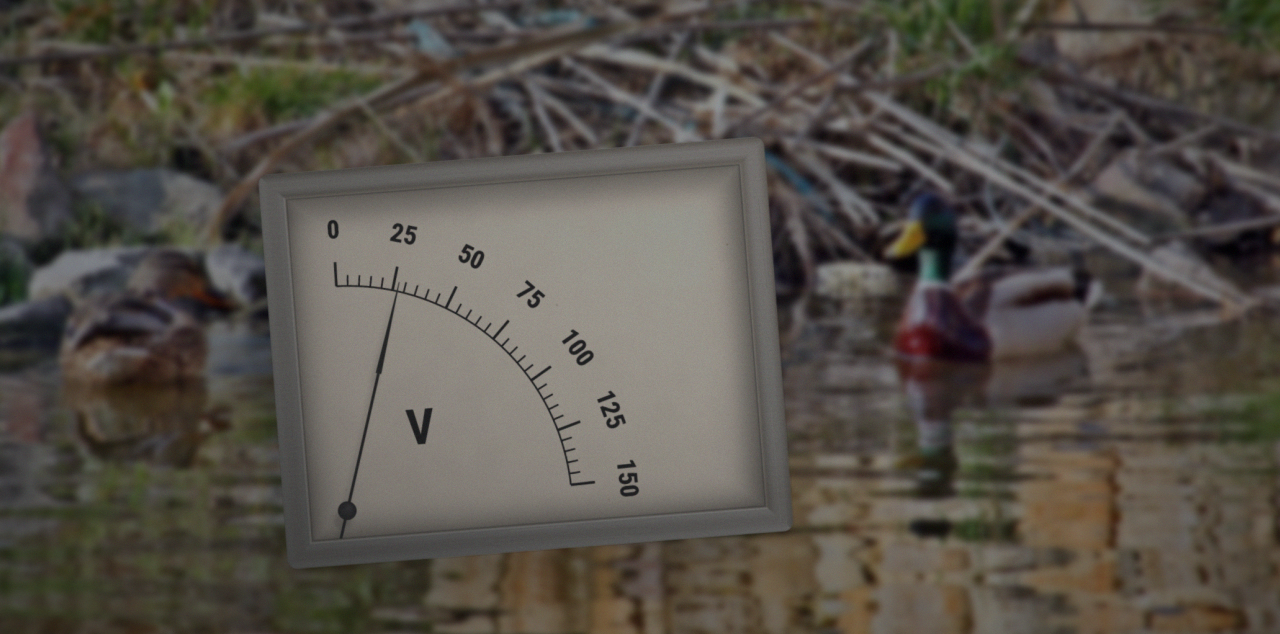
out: 27.5 V
